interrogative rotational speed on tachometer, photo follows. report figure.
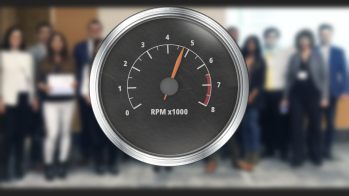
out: 4750 rpm
